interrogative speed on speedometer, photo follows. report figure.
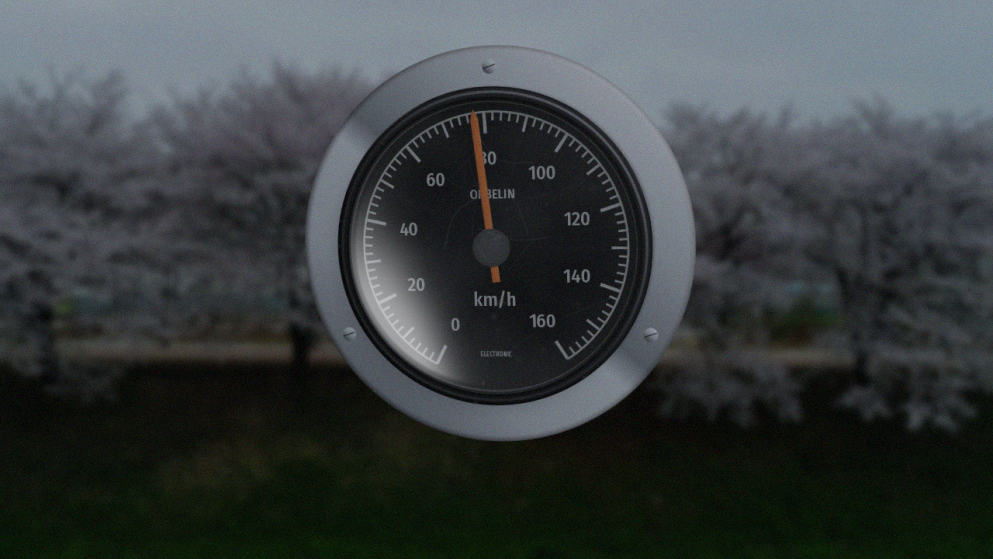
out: 78 km/h
